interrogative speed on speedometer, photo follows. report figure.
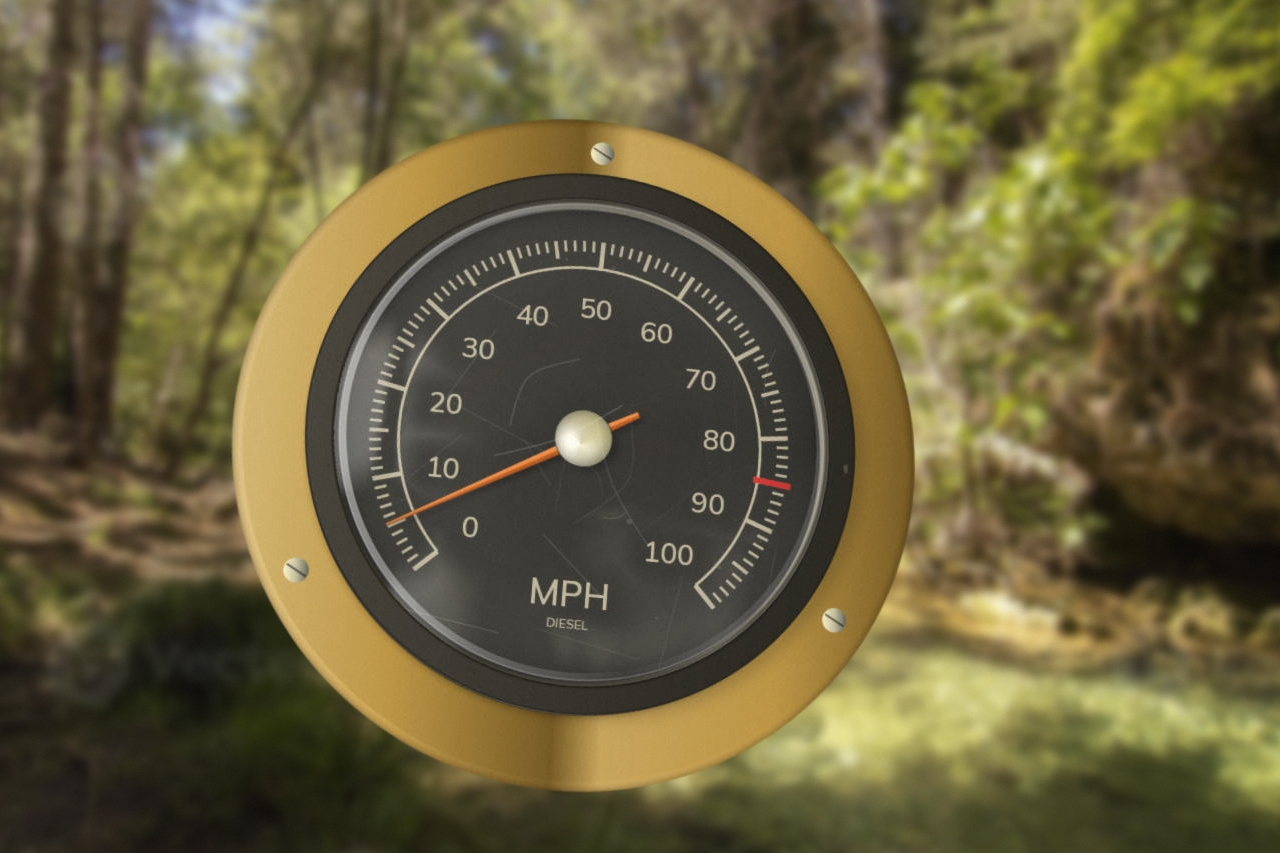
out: 5 mph
